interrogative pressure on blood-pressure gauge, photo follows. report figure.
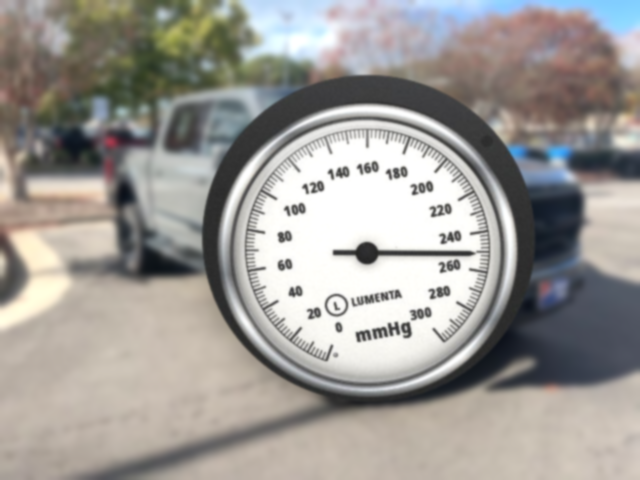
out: 250 mmHg
